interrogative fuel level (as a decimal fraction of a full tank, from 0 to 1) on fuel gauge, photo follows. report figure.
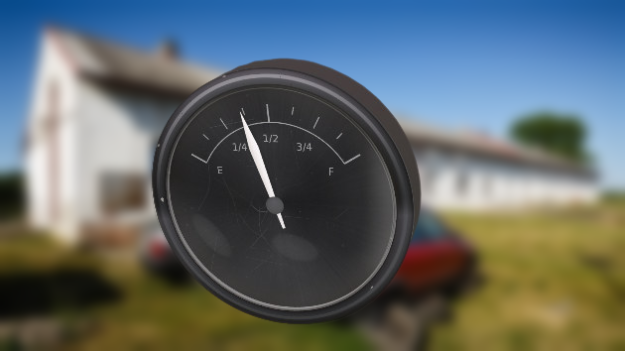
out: 0.375
